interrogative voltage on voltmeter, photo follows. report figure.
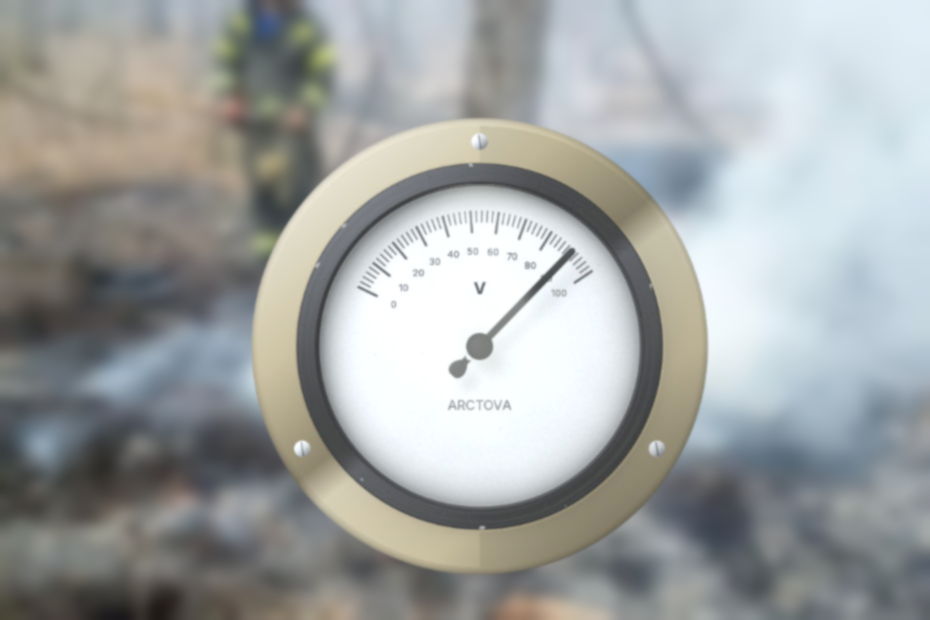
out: 90 V
